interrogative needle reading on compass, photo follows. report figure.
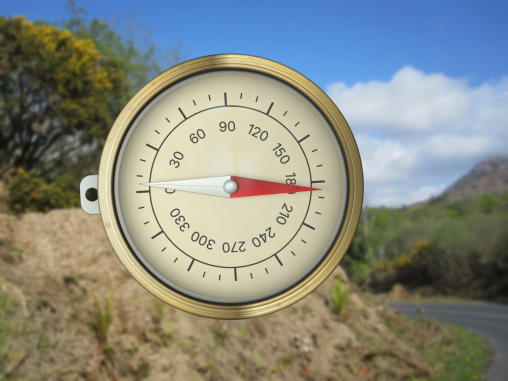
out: 185 °
